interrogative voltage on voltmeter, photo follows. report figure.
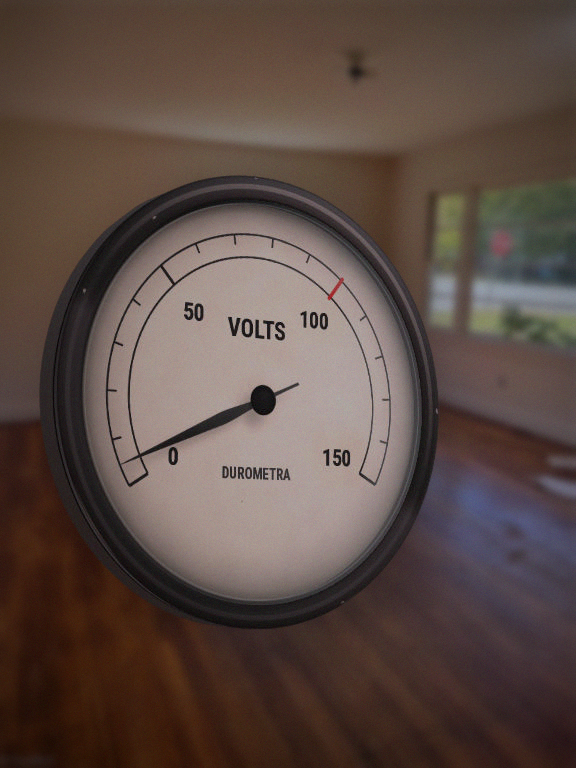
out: 5 V
